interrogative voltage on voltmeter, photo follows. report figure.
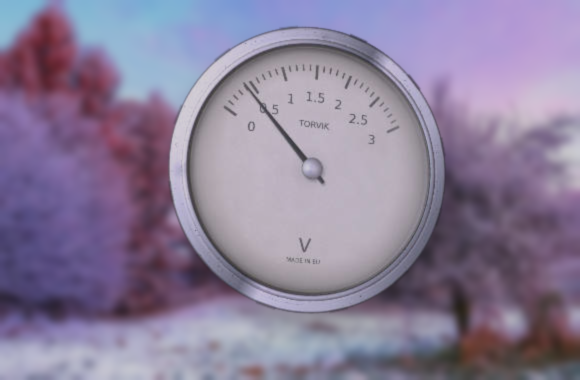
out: 0.4 V
